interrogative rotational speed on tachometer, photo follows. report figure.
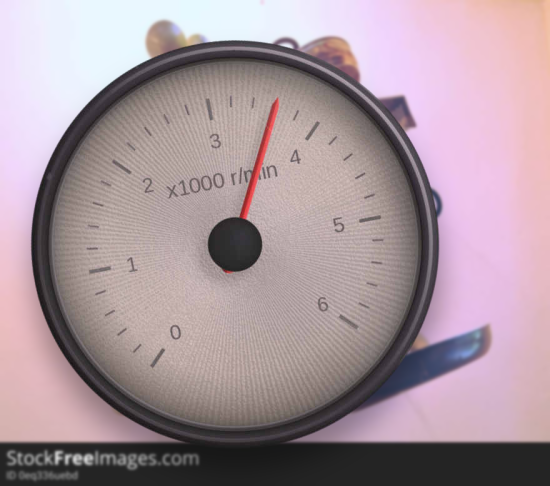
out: 3600 rpm
